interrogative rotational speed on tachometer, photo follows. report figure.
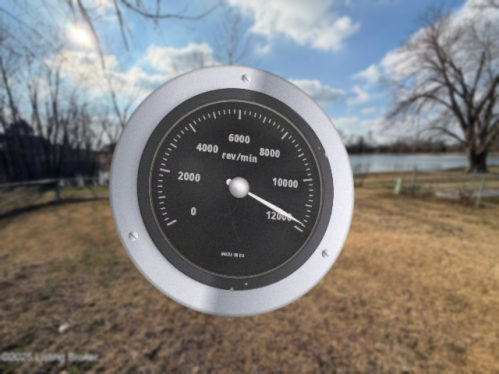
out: 11800 rpm
